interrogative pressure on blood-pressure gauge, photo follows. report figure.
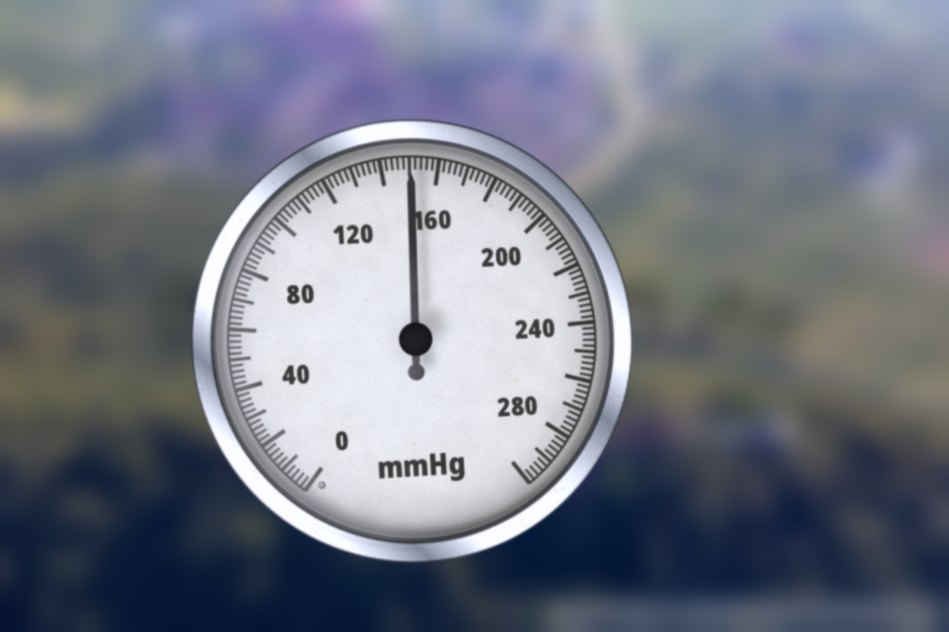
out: 150 mmHg
